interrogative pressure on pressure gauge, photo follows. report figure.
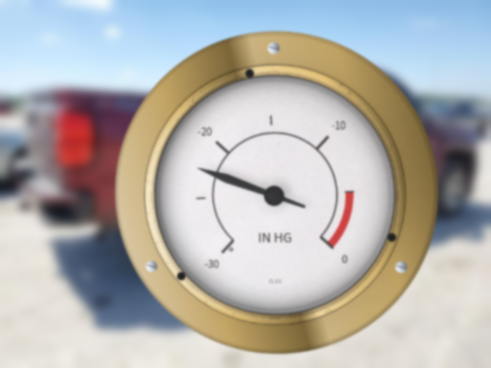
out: -22.5 inHg
